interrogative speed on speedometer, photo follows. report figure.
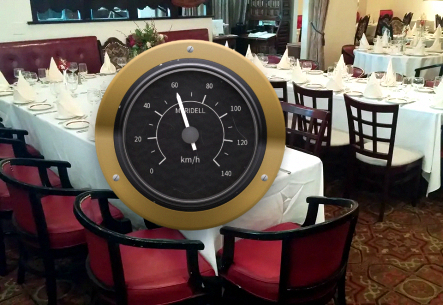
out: 60 km/h
